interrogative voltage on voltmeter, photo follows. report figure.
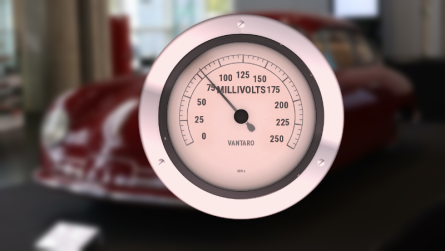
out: 80 mV
